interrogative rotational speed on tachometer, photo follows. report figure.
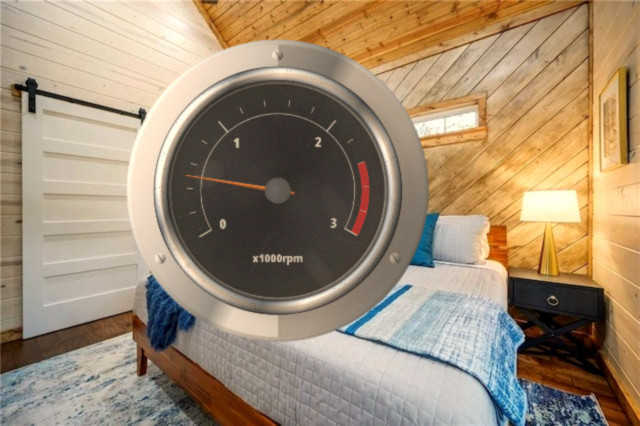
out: 500 rpm
